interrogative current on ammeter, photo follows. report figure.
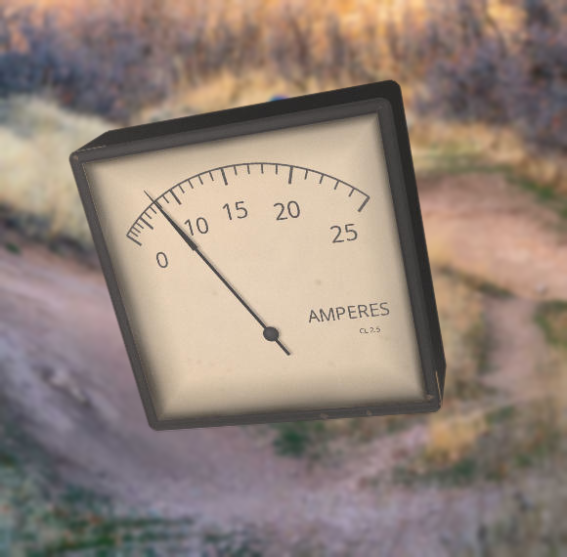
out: 8 A
